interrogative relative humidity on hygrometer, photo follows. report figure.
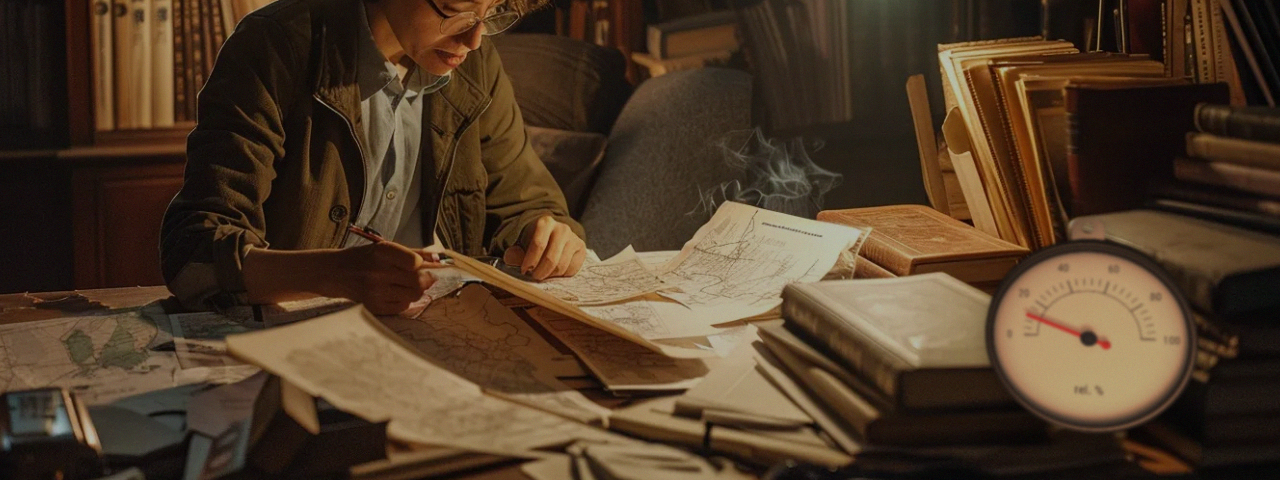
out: 12 %
